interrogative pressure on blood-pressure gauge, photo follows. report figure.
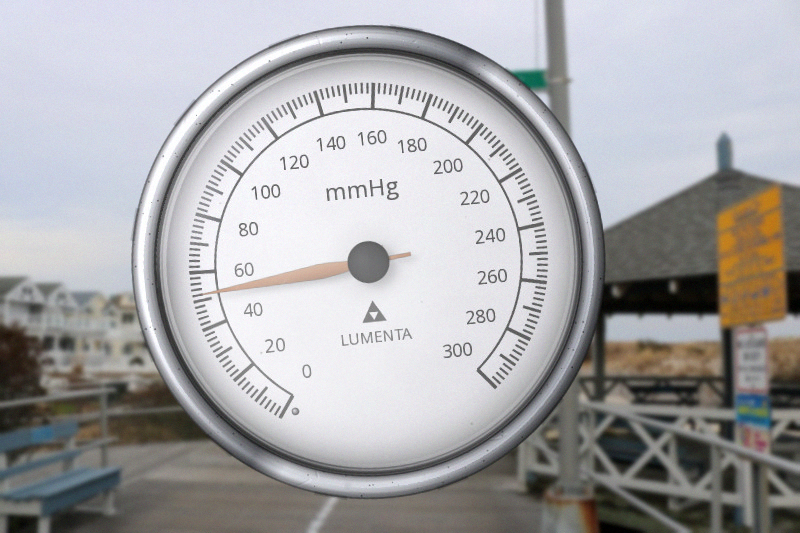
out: 52 mmHg
